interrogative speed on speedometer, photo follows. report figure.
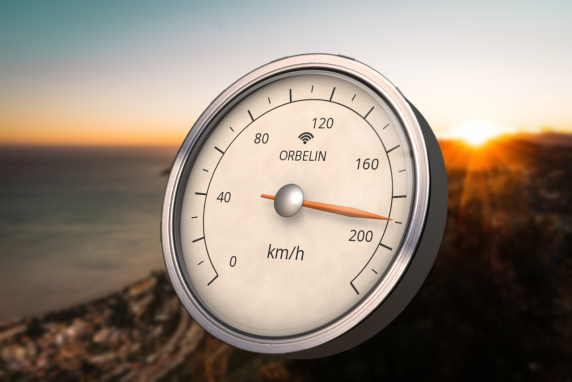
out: 190 km/h
